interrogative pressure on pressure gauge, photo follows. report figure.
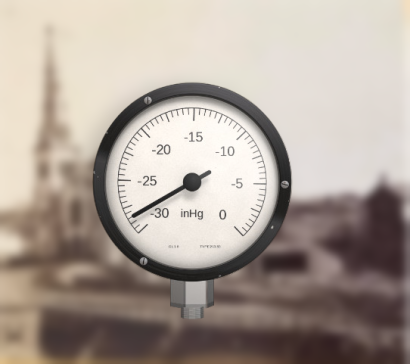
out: -28.5 inHg
